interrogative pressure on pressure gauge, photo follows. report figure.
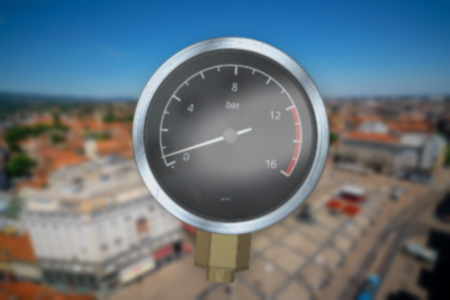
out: 0.5 bar
